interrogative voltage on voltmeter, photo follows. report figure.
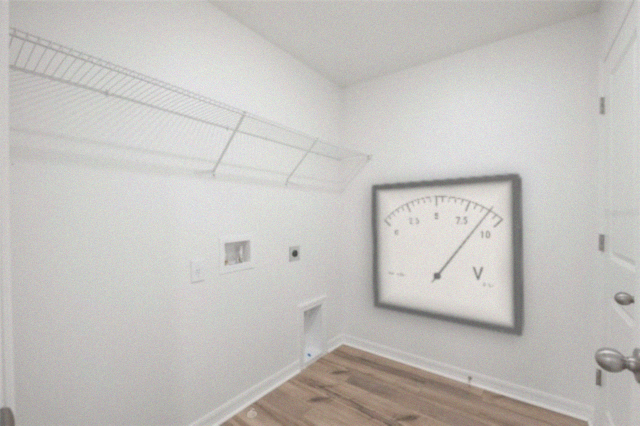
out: 9 V
